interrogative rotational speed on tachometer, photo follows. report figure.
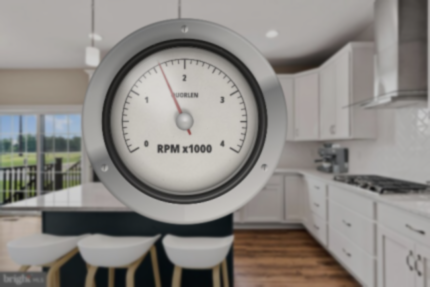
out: 1600 rpm
